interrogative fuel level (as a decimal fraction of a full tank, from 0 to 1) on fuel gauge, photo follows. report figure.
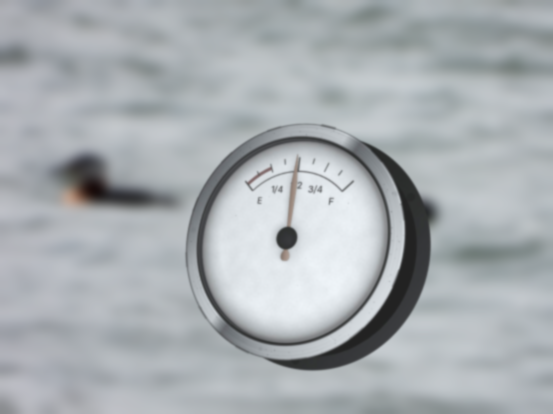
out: 0.5
